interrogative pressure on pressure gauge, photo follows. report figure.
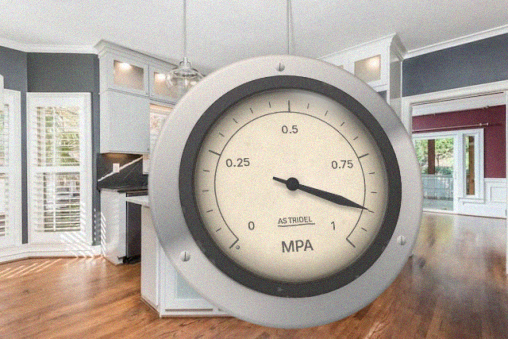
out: 0.9 MPa
